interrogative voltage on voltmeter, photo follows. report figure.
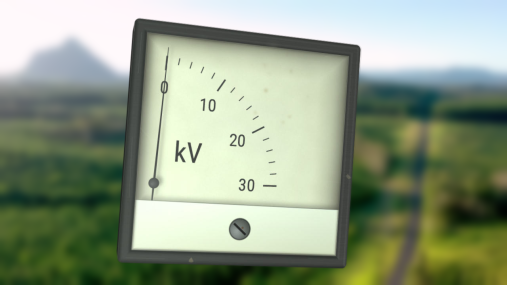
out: 0 kV
